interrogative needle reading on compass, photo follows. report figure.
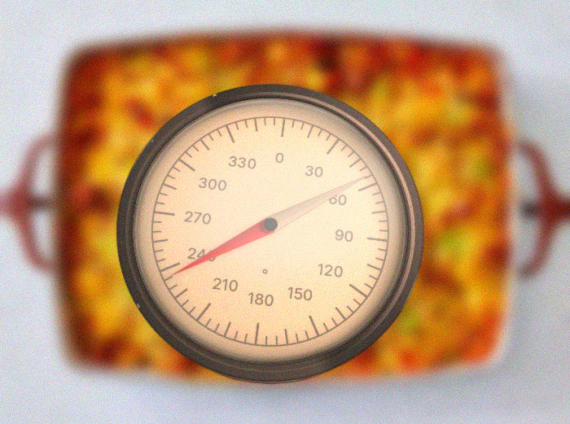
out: 235 °
